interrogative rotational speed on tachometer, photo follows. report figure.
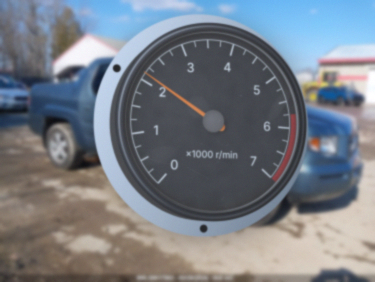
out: 2125 rpm
